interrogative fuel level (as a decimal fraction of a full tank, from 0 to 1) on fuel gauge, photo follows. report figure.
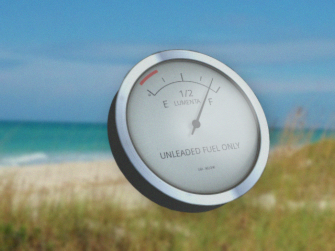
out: 0.875
